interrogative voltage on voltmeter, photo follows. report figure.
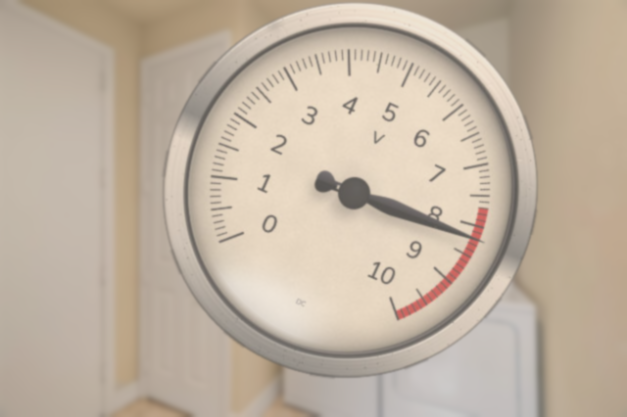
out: 8.2 V
